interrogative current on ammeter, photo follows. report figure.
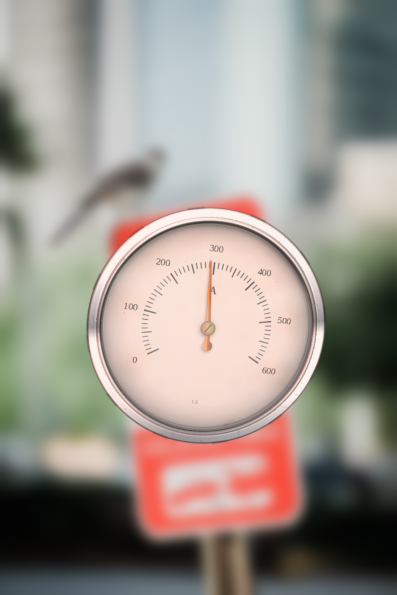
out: 290 A
